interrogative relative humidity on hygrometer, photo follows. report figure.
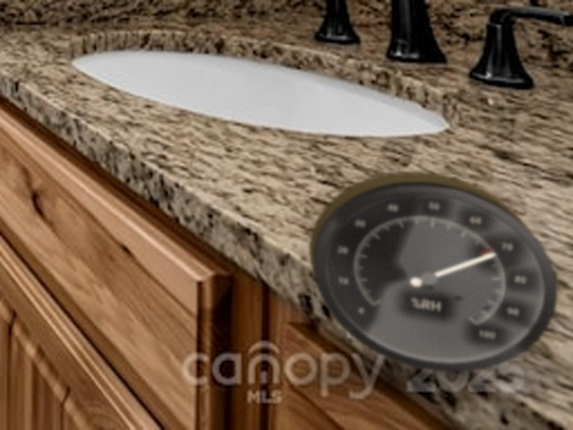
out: 70 %
